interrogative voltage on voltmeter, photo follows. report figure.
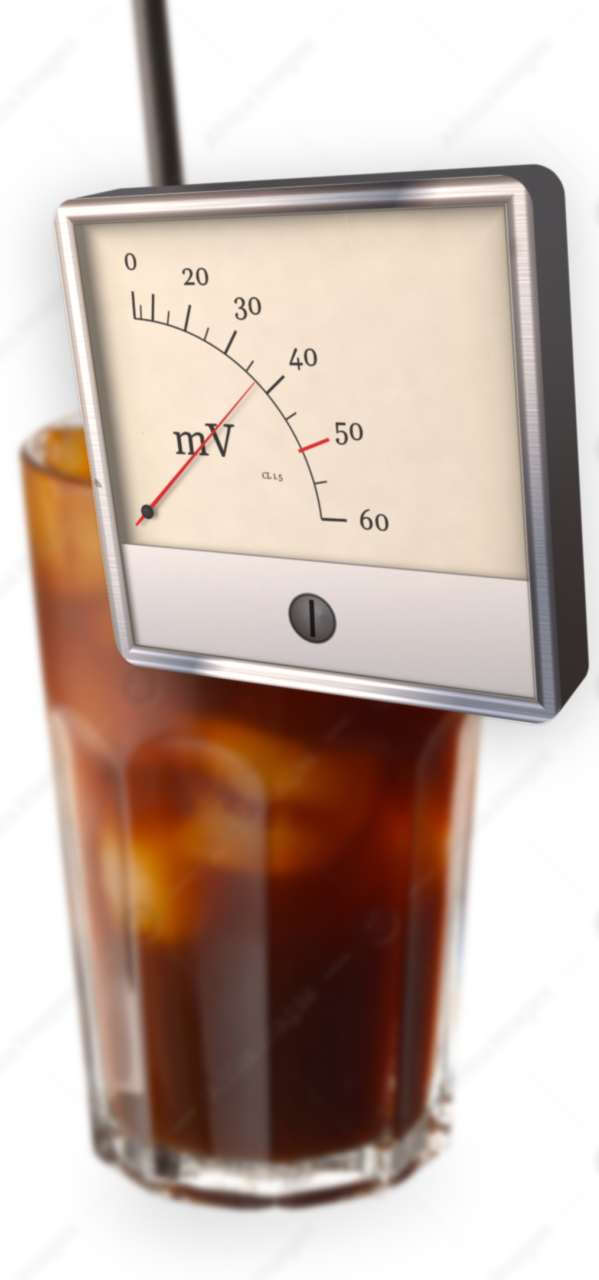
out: 37.5 mV
